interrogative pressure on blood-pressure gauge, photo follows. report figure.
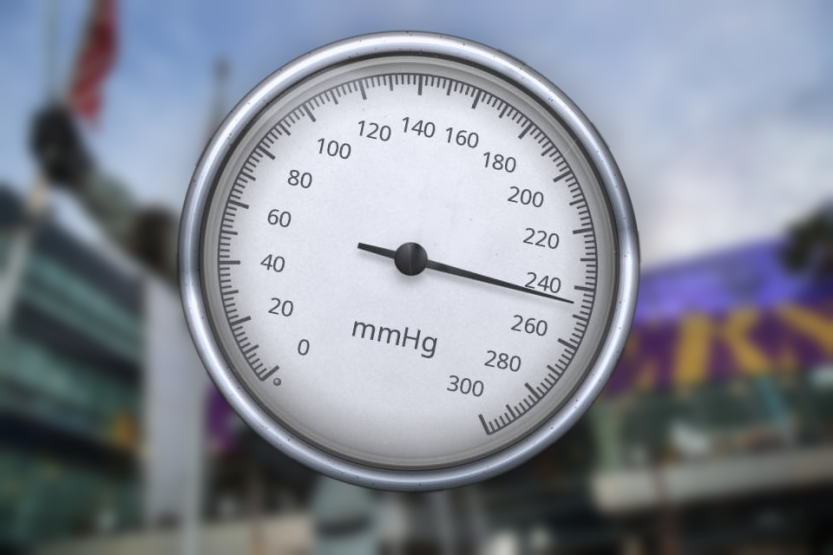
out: 246 mmHg
